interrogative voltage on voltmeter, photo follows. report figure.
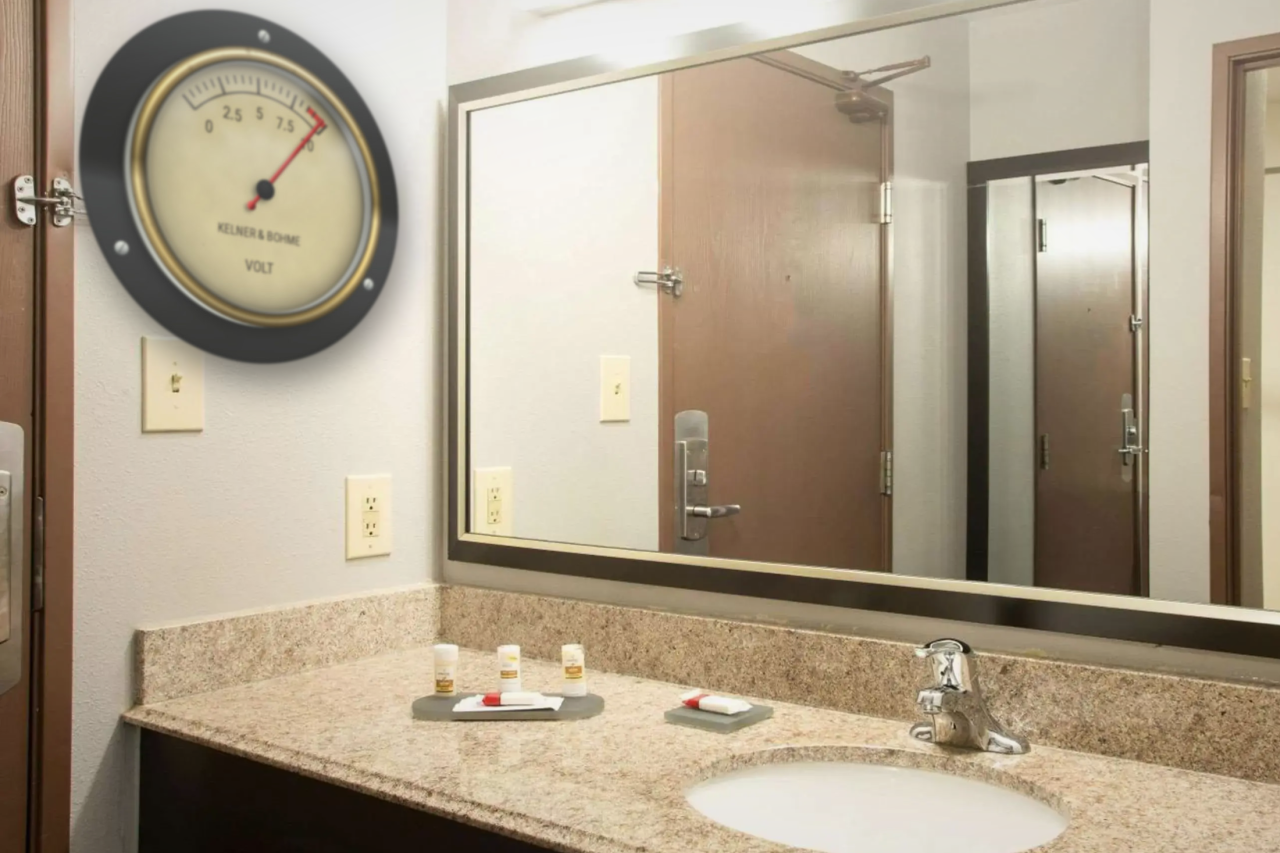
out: 9.5 V
